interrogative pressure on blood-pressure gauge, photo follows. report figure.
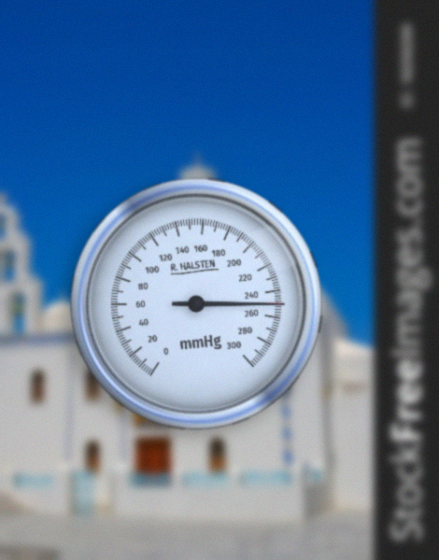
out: 250 mmHg
